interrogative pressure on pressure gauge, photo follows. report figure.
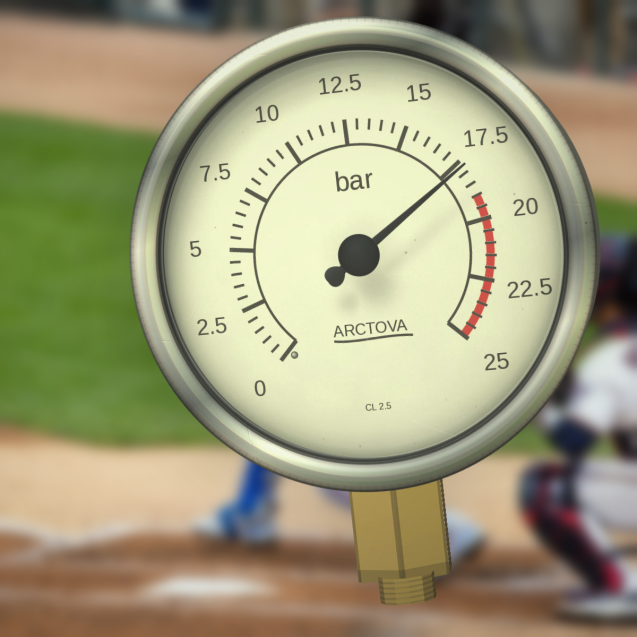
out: 17.75 bar
